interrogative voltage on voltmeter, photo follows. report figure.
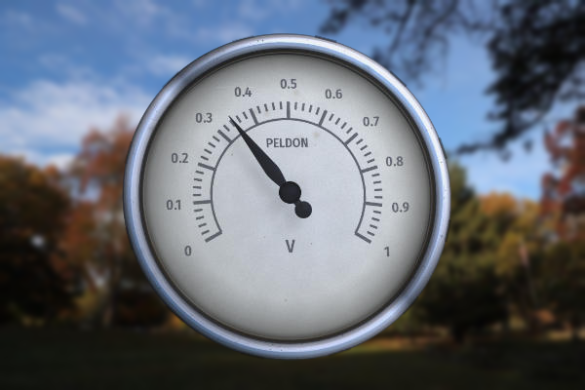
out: 0.34 V
